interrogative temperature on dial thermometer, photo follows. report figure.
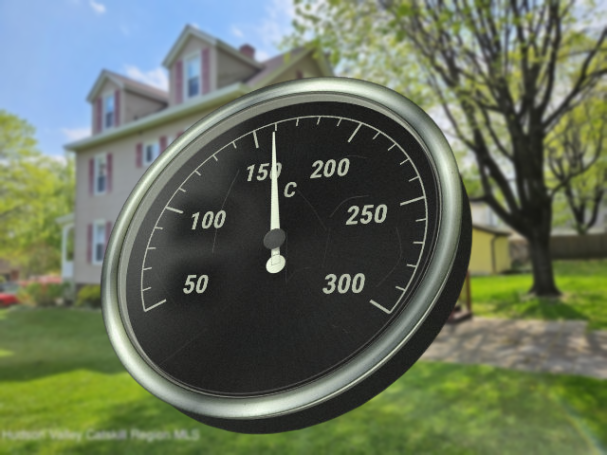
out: 160 °C
